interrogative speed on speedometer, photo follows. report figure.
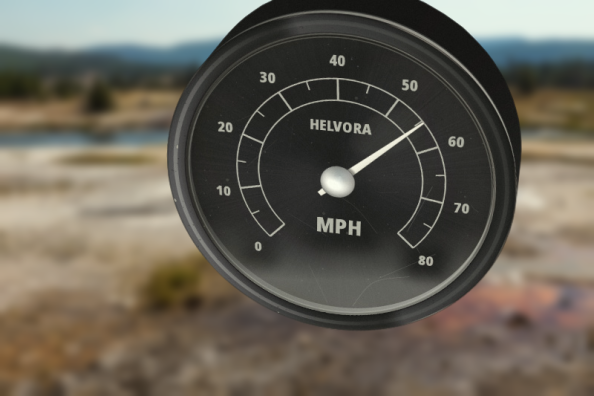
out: 55 mph
